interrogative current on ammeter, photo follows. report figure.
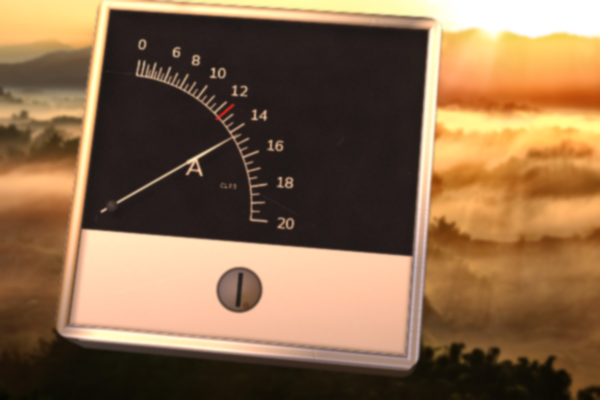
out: 14.5 A
